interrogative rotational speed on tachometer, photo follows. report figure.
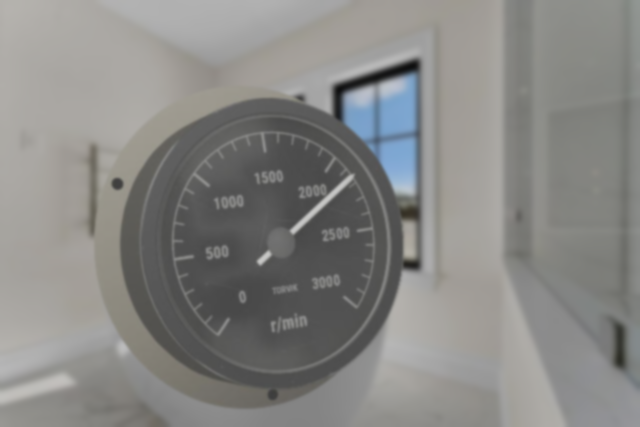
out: 2150 rpm
